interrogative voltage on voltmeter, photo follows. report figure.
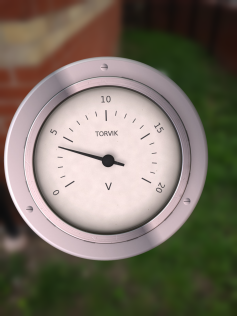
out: 4 V
